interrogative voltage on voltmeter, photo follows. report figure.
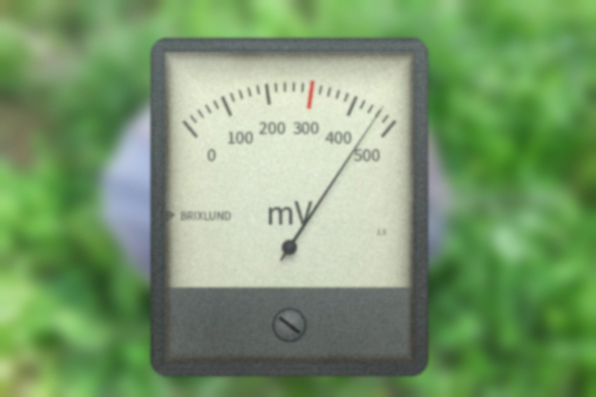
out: 460 mV
